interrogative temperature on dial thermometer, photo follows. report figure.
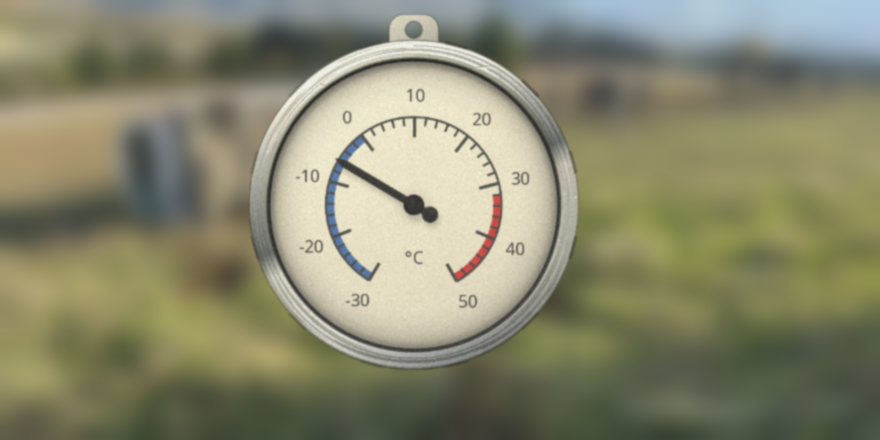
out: -6 °C
